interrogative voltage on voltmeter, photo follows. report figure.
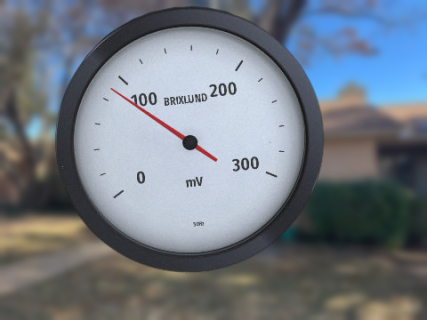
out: 90 mV
